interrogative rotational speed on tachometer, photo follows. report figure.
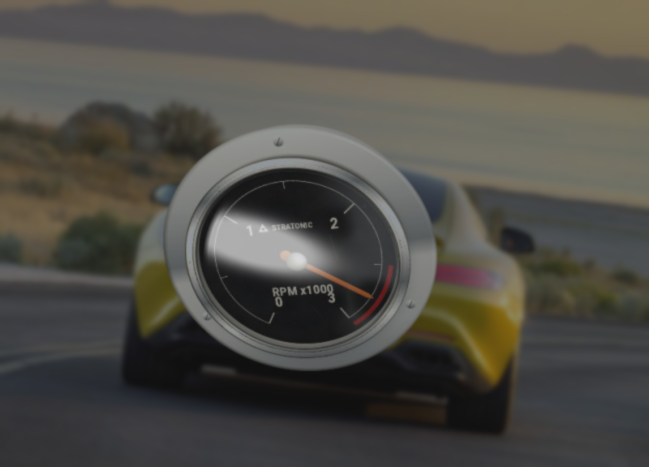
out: 2750 rpm
